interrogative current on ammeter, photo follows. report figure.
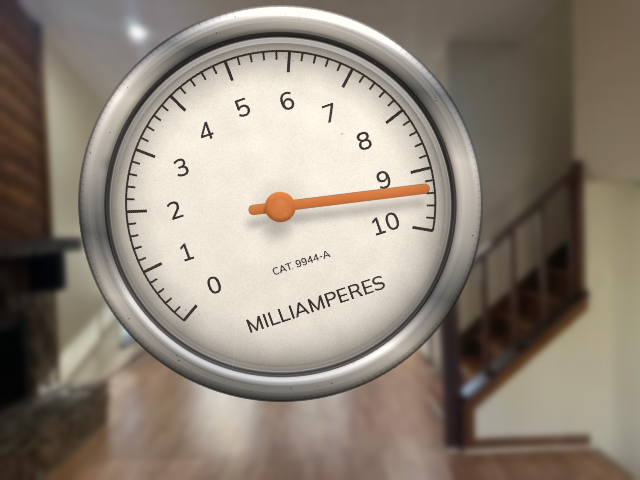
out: 9.3 mA
